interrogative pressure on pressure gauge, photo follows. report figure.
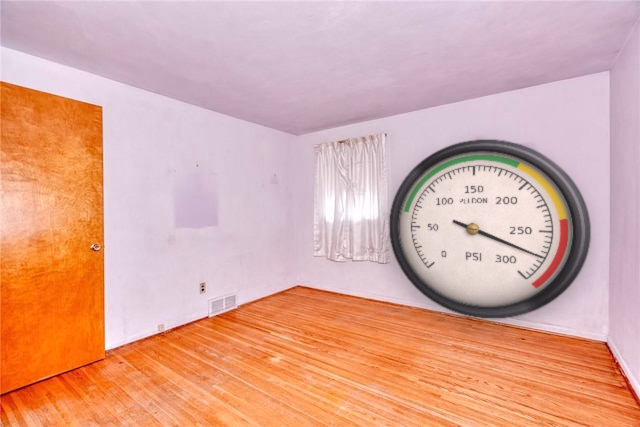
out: 275 psi
